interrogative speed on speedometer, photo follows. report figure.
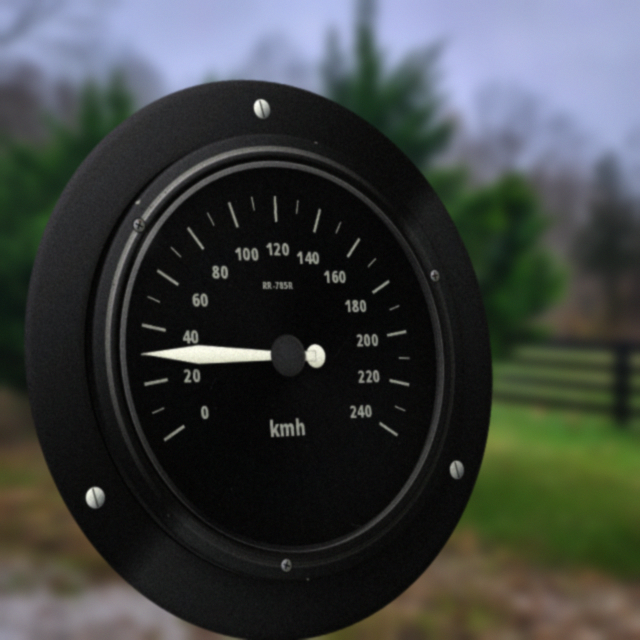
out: 30 km/h
